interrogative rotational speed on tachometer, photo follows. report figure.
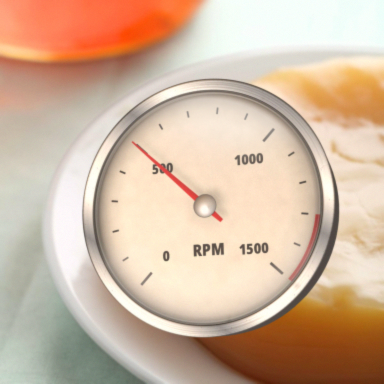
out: 500 rpm
